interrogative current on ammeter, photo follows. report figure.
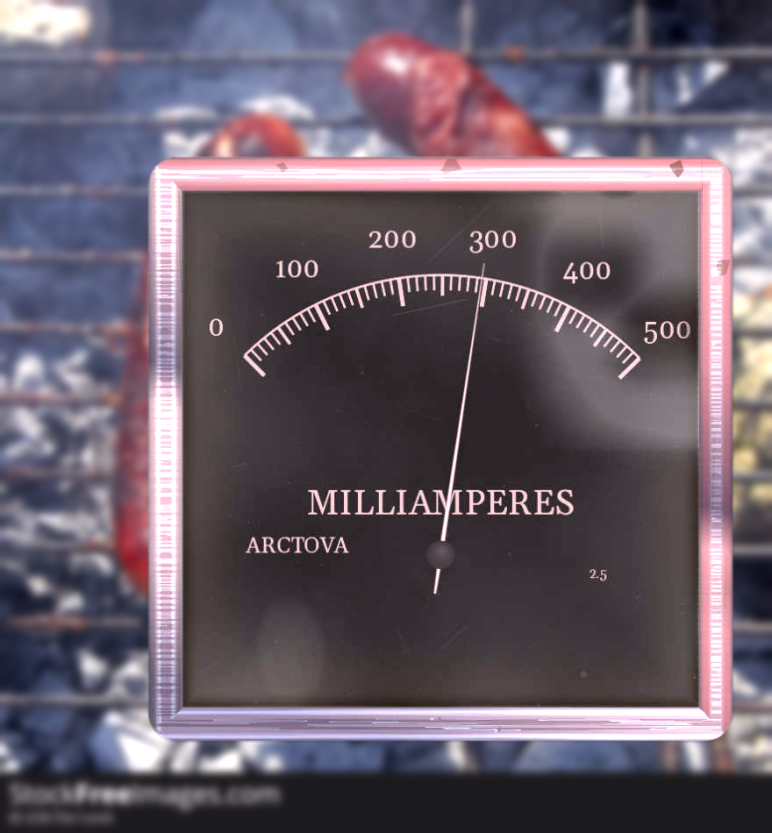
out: 295 mA
